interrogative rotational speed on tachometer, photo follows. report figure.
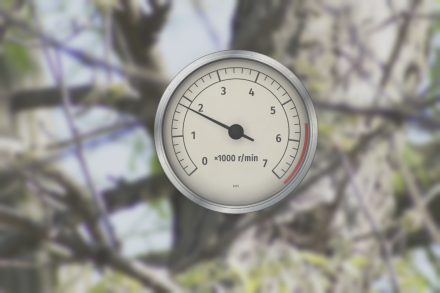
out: 1800 rpm
